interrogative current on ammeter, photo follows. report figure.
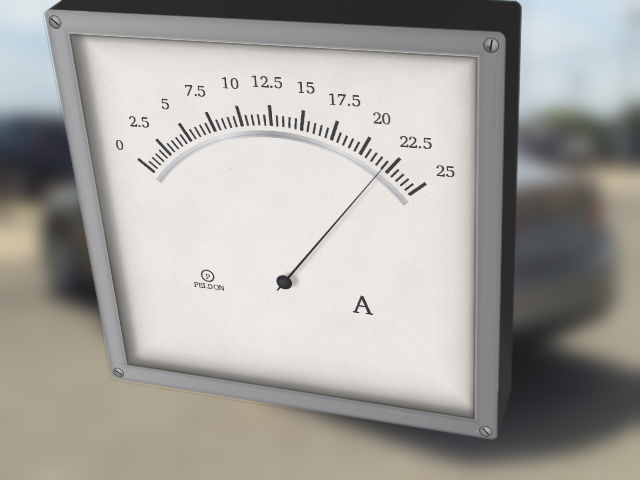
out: 22 A
